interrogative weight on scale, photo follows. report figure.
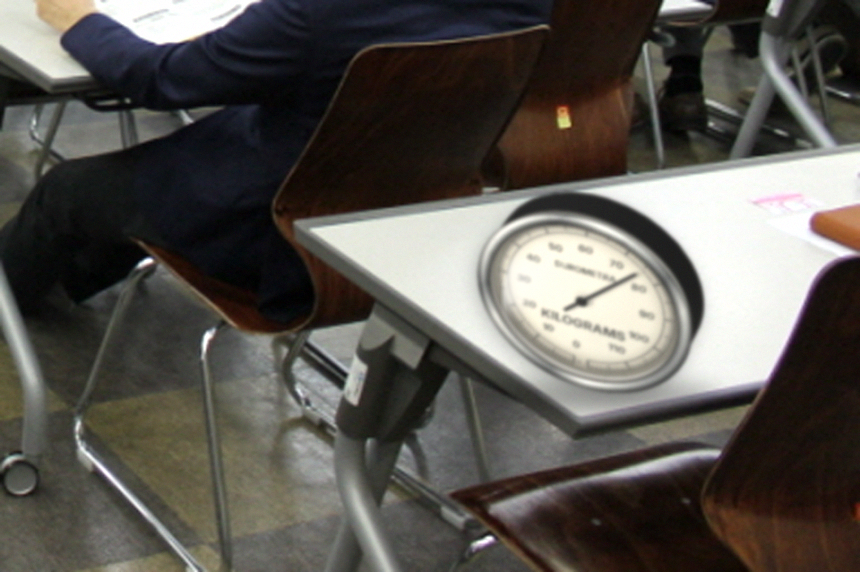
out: 75 kg
